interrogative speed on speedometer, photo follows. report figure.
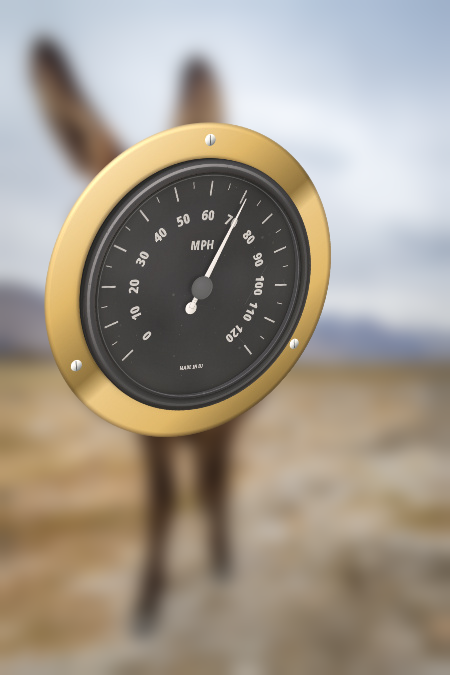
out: 70 mph
